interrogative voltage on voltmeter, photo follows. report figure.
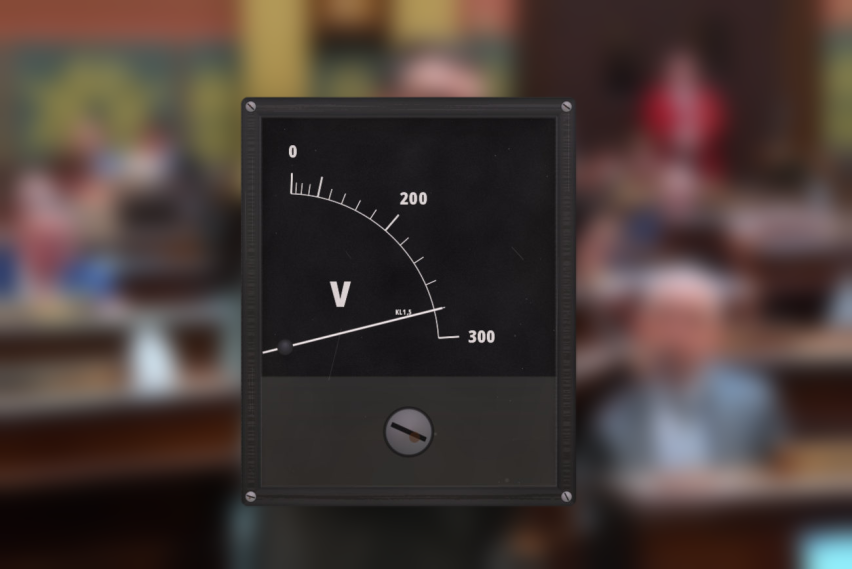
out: 280 V
